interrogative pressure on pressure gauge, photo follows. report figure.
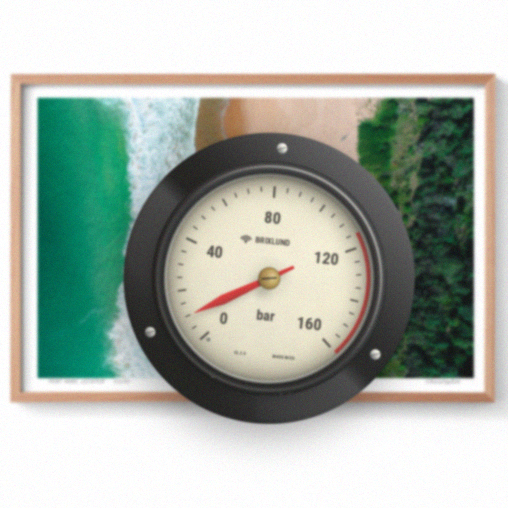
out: 10 bar
